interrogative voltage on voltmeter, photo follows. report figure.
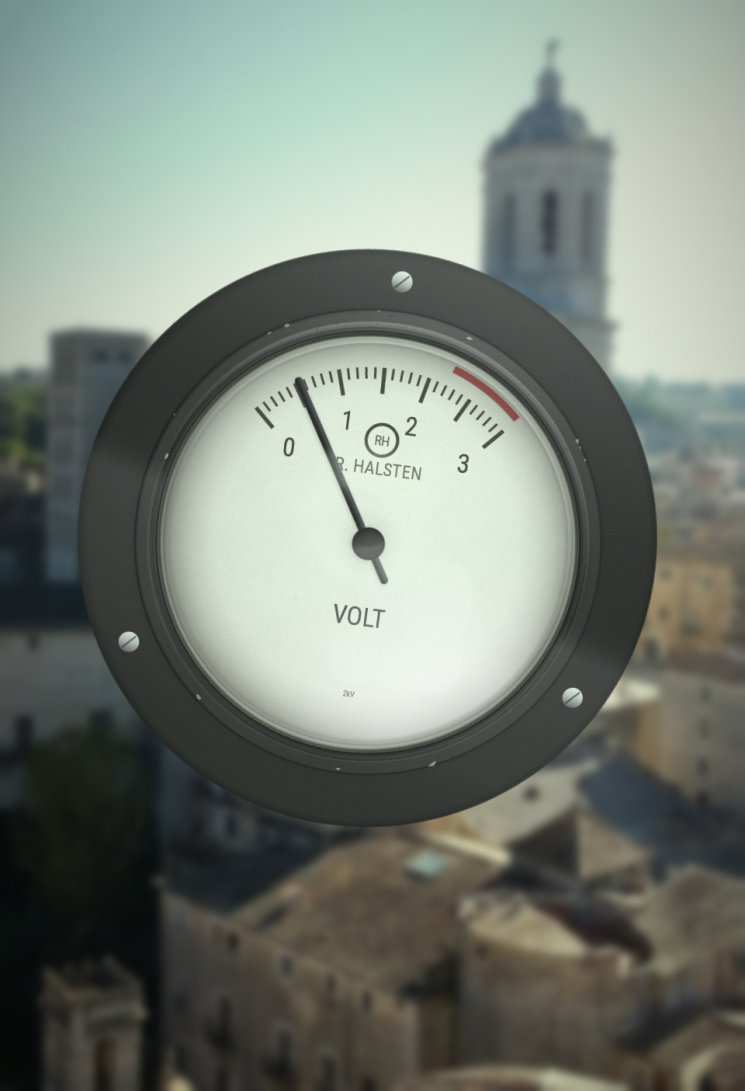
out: 0.55 V
